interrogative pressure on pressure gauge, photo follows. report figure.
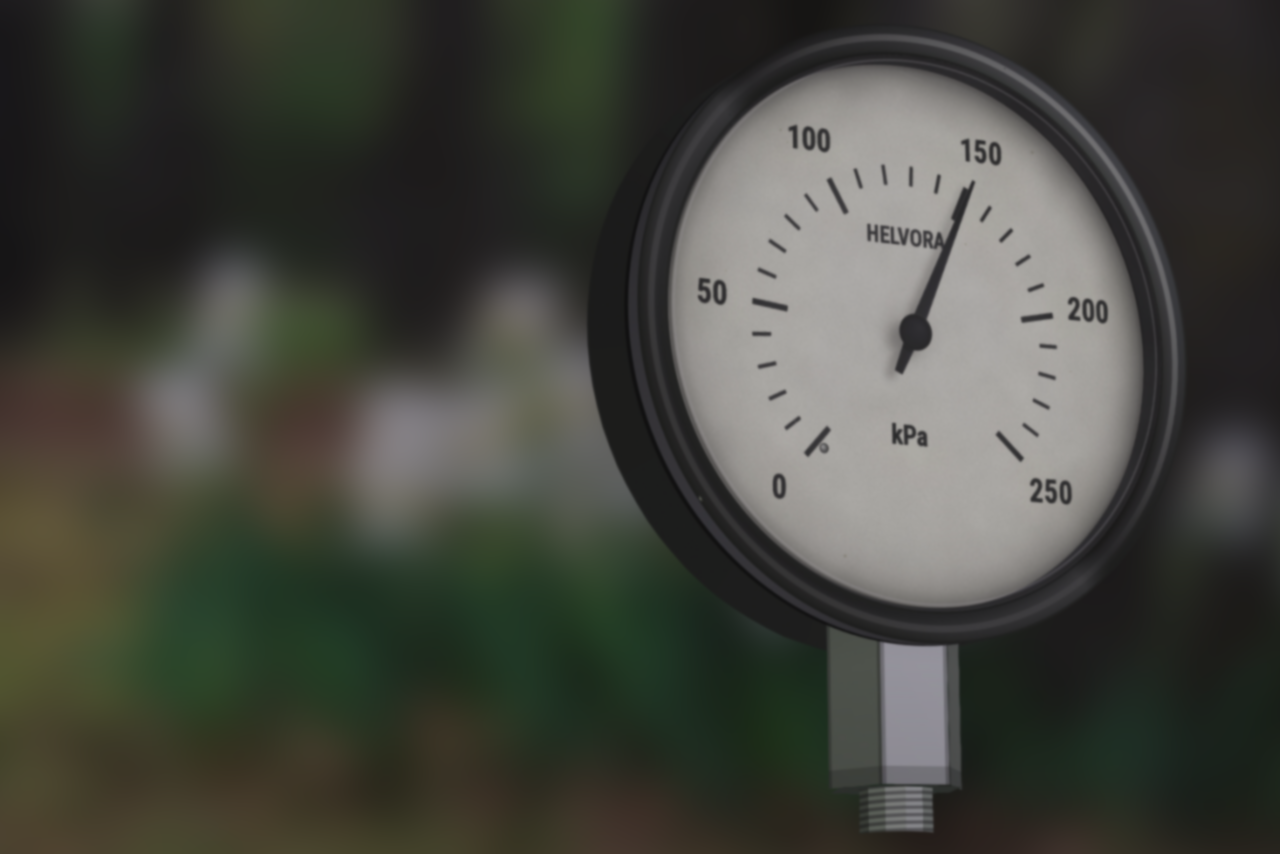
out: 150 kPa
